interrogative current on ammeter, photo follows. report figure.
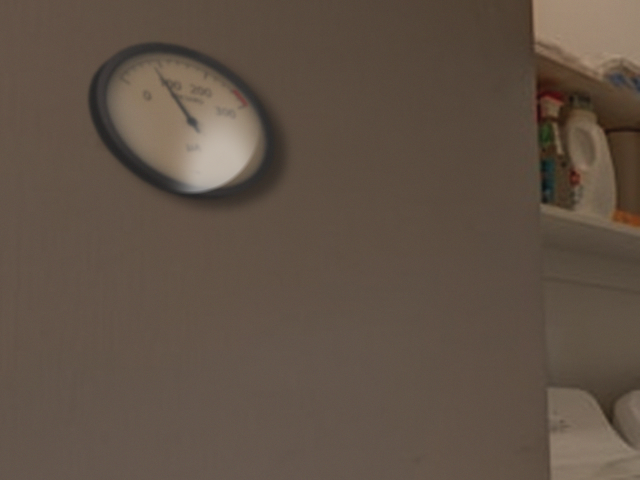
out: 80 µA
